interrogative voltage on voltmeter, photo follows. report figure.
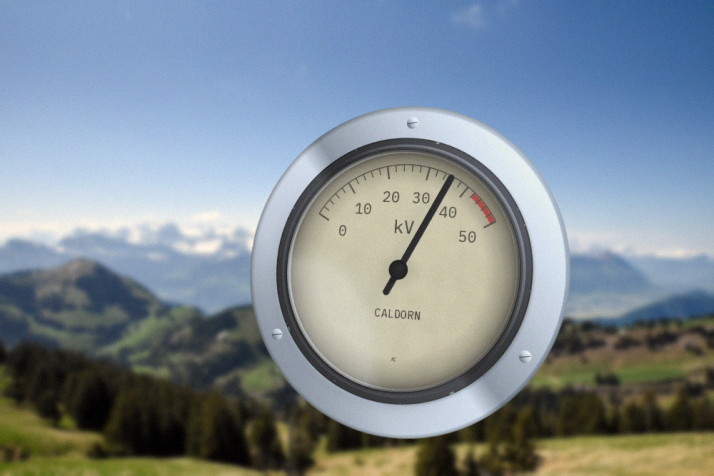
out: 36 kV
